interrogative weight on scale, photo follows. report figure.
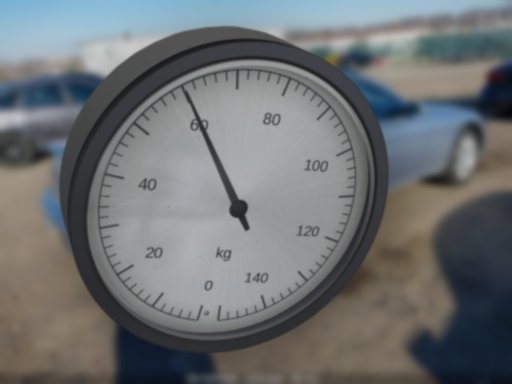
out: 60 kg
